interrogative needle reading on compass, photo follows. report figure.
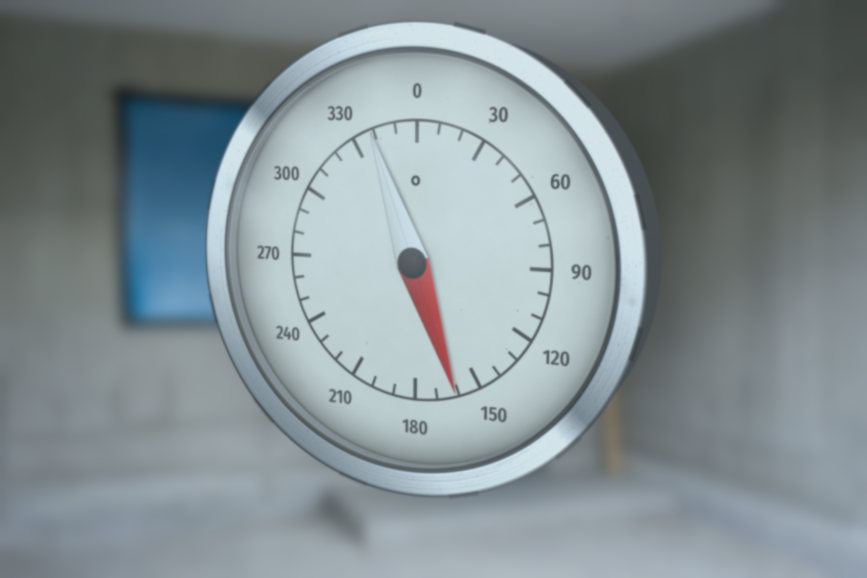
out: 160 °
